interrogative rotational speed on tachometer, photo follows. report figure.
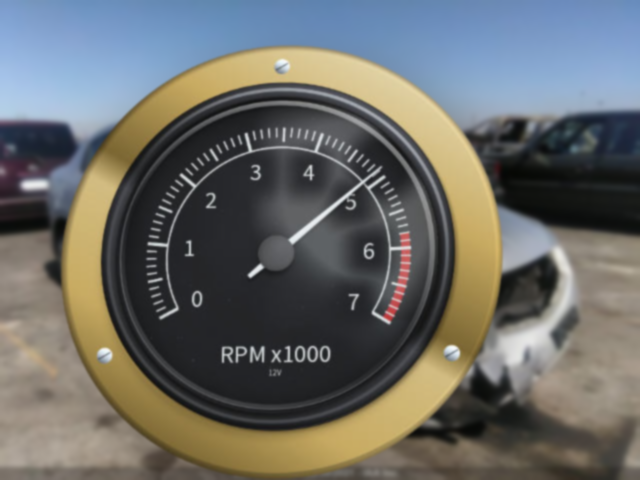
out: 4900 rpm
